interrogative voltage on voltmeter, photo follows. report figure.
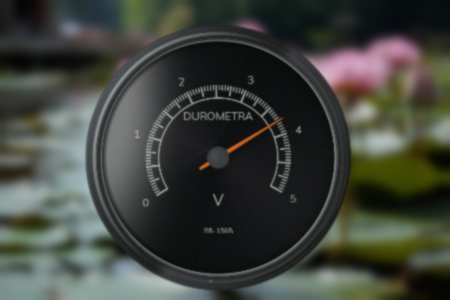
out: 3.75 V
